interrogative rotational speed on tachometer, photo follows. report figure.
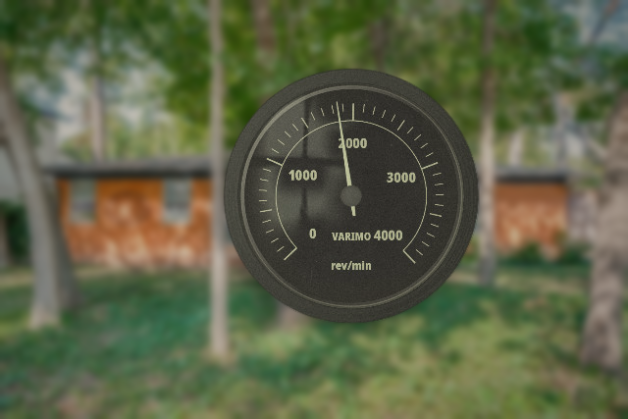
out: 1850 rpm
